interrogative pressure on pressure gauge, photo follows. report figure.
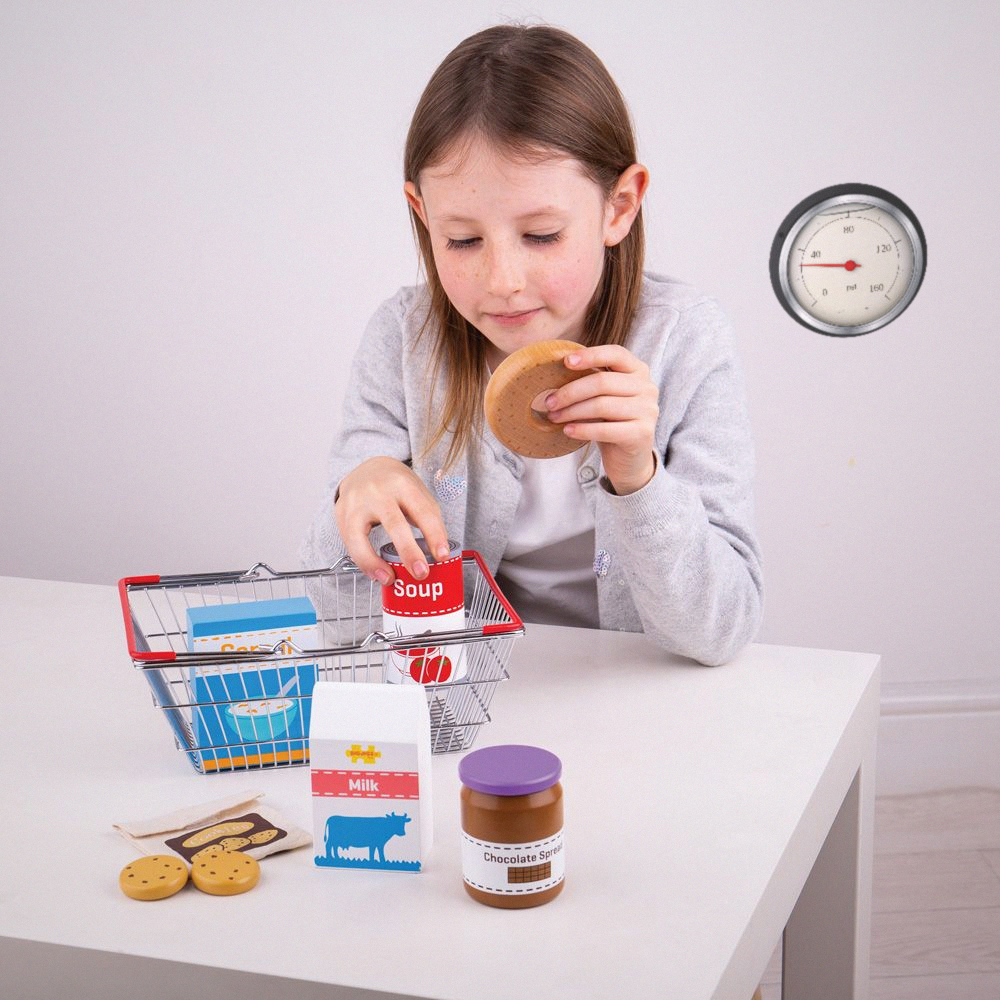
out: 30 psi
